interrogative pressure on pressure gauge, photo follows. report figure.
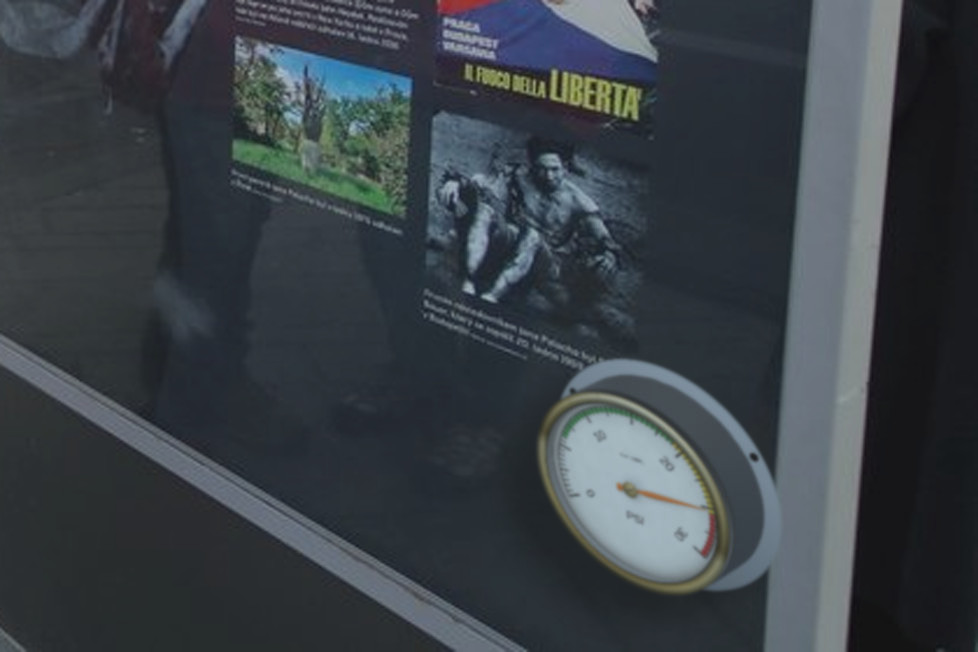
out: 25 psi
